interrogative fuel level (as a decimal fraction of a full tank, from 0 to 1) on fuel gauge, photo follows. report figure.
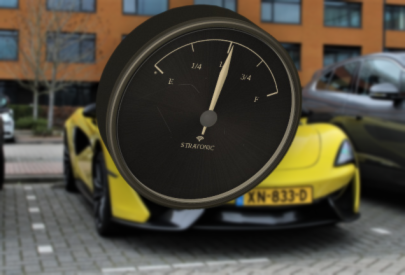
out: 0.5
